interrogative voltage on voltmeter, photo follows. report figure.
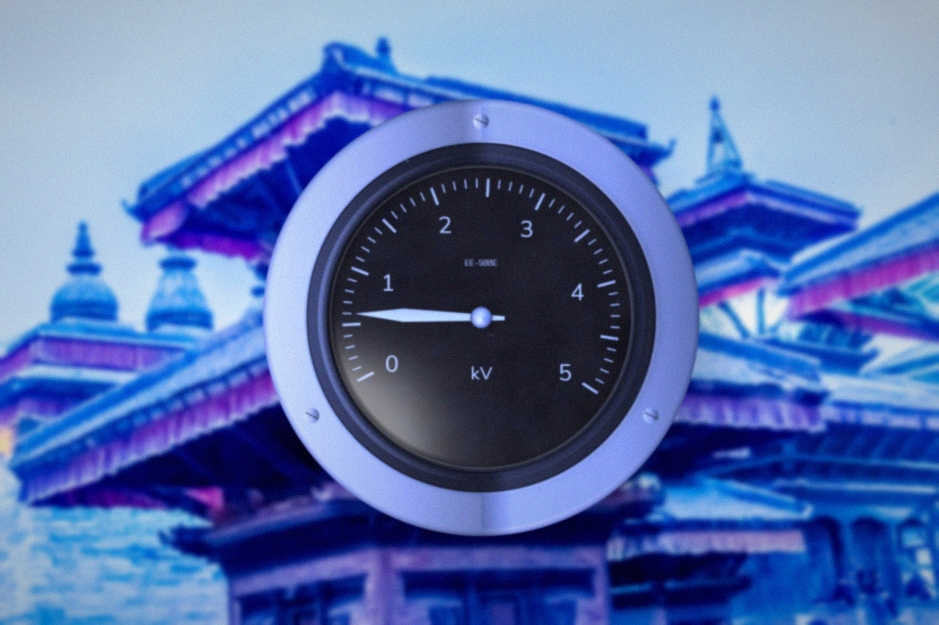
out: 0.6 kV
